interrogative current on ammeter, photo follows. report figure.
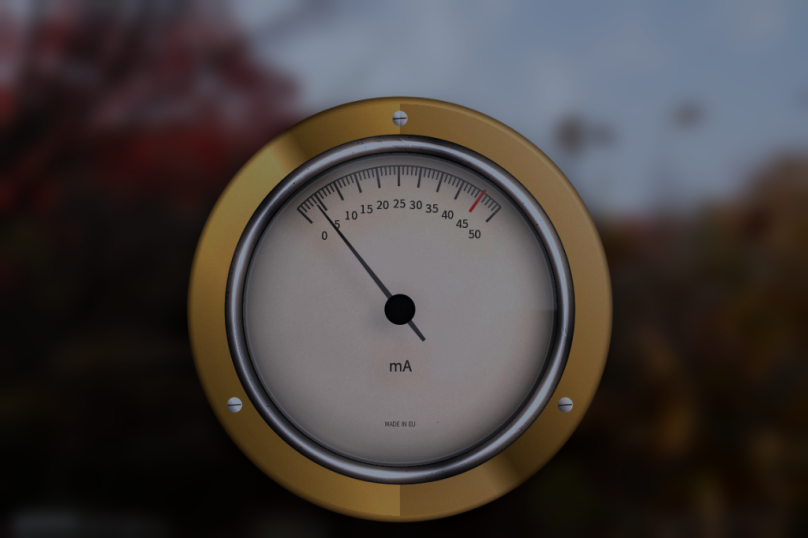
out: 4 mA
